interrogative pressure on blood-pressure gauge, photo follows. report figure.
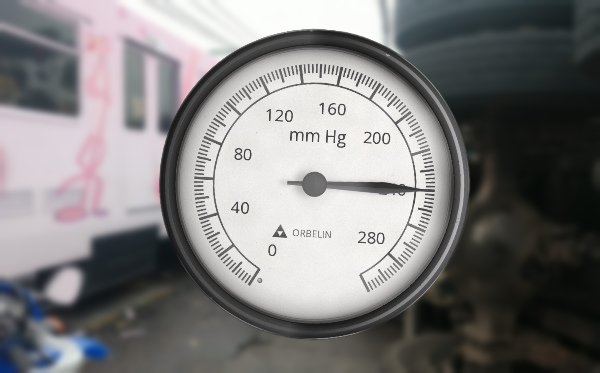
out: 240 mmHg
